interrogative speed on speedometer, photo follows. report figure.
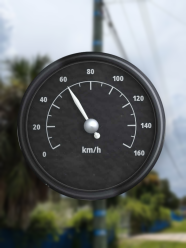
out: 60 km/h
